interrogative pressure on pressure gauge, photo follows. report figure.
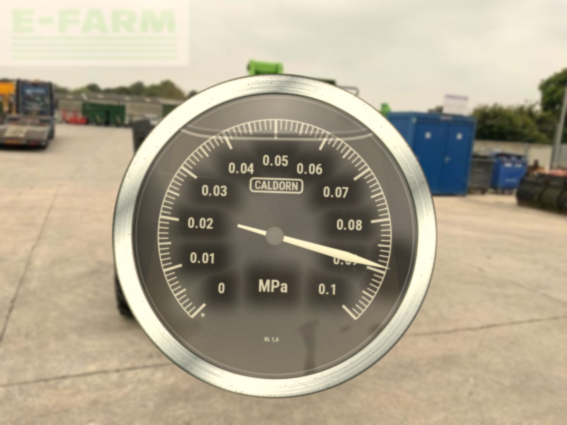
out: 0.089 MPa
